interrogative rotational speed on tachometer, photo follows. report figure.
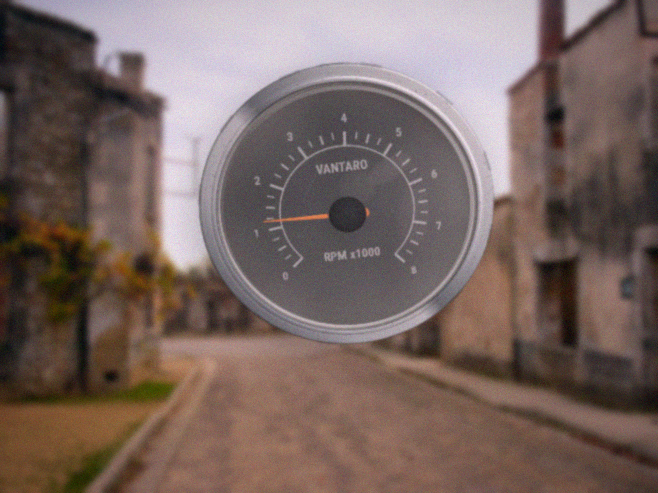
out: 1250 rpm
